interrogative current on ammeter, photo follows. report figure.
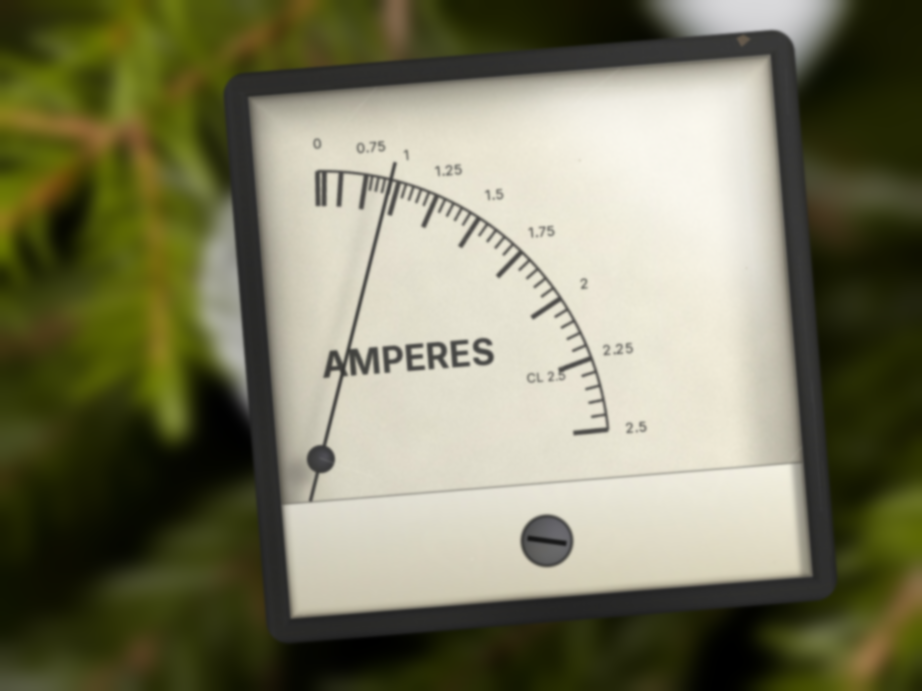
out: 0.95 A
